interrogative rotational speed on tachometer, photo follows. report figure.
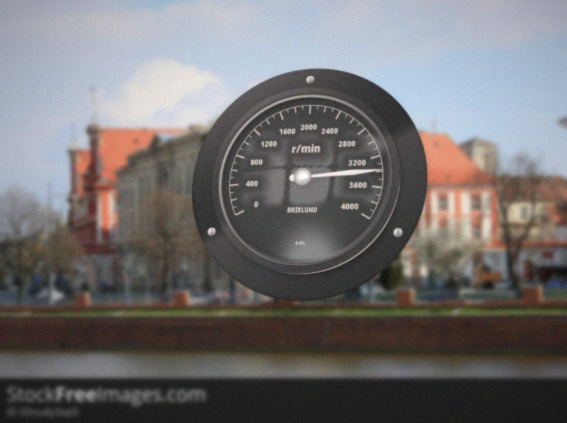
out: 3400 rpm
